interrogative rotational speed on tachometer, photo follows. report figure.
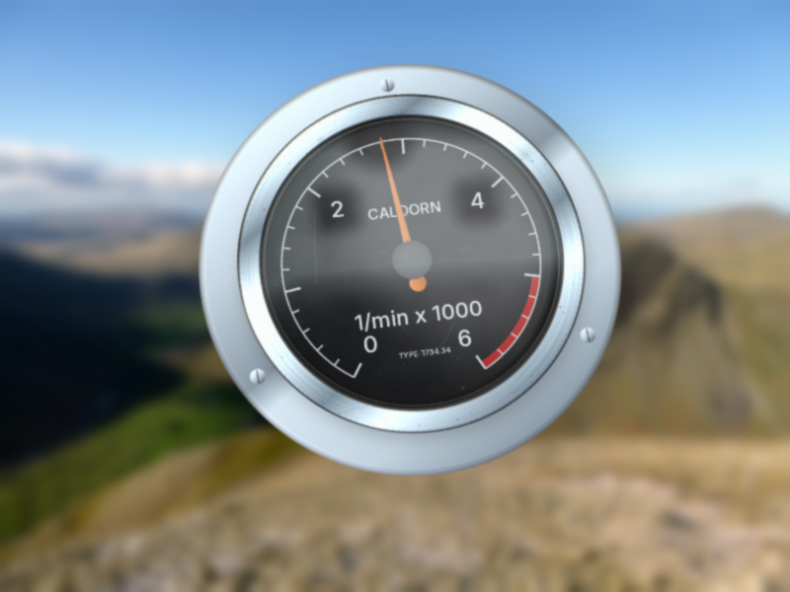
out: 2800 rpm
